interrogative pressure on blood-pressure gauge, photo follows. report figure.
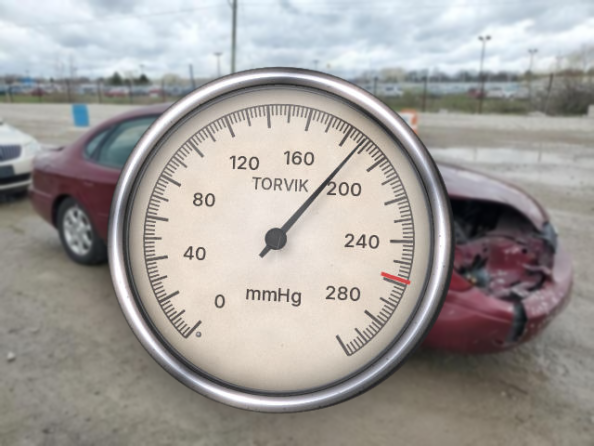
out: 188 mmHg
